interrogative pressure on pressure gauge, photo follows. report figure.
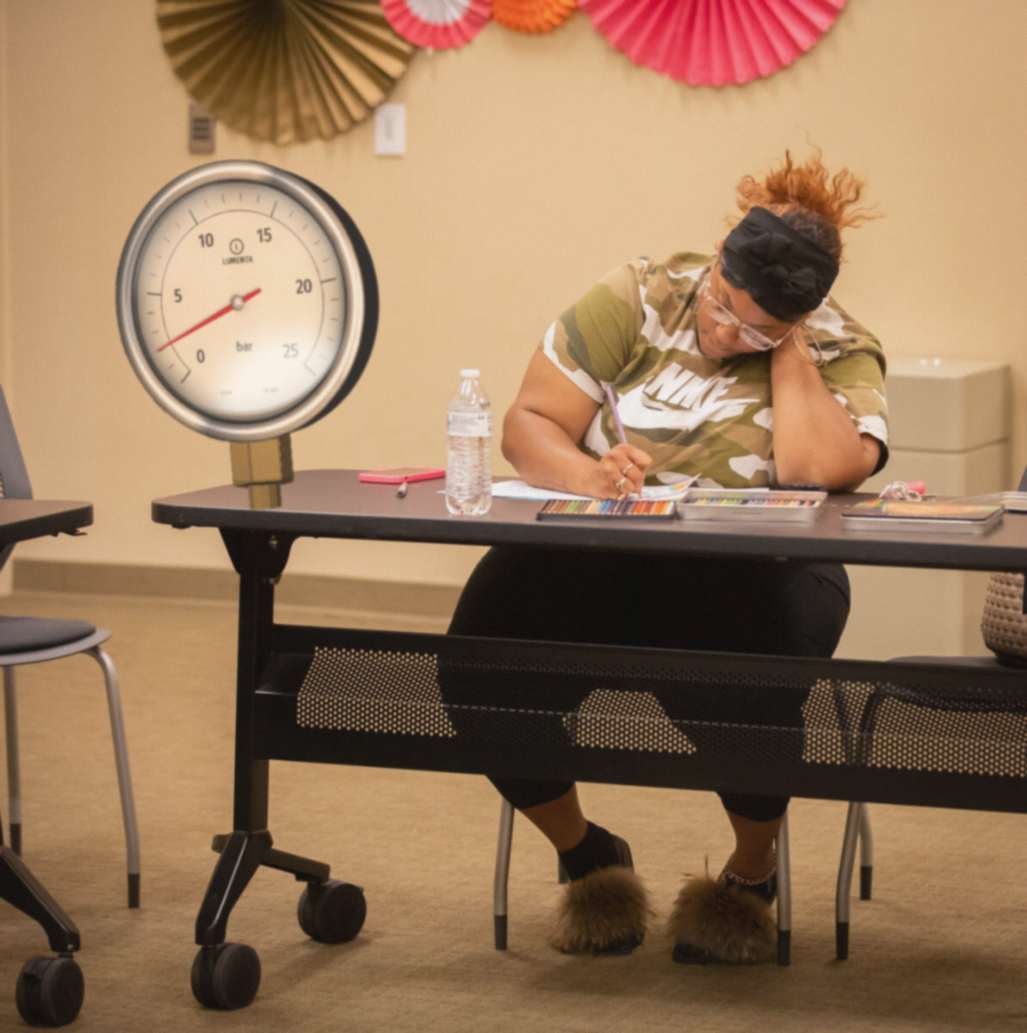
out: 2 bar
